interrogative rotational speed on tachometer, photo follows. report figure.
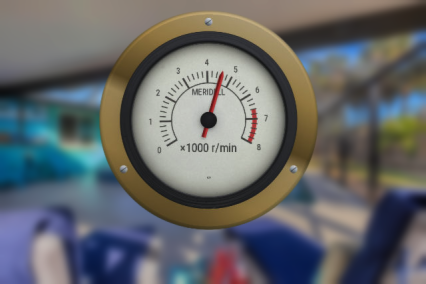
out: 4600 rpm
